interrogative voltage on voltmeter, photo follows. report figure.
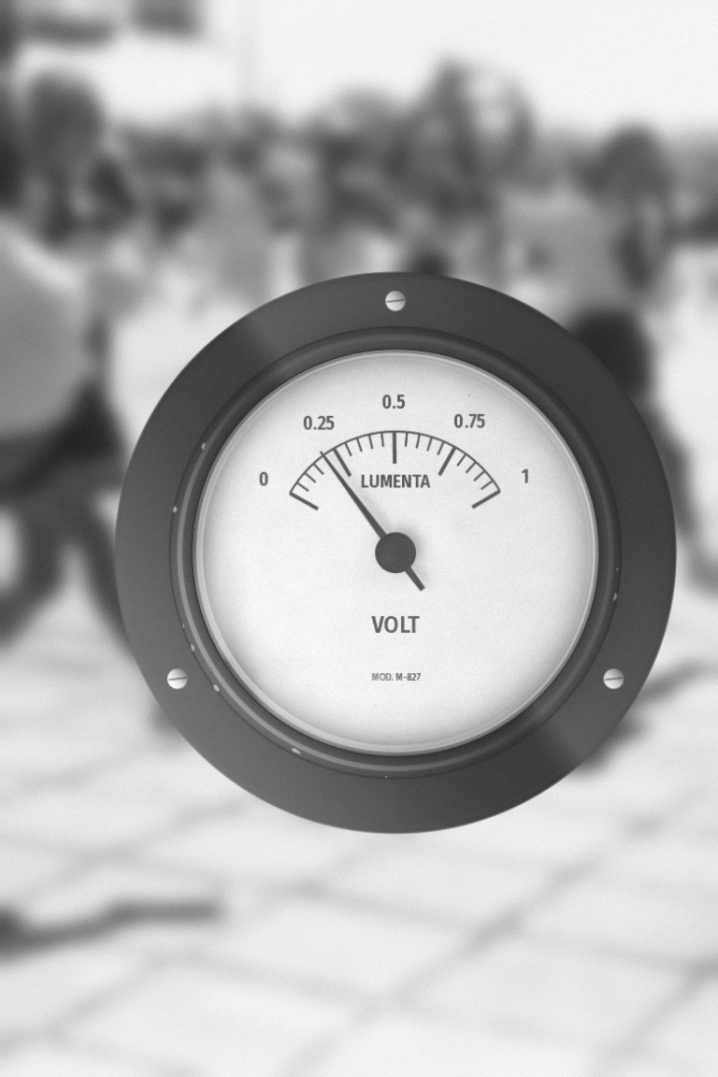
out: 0.2 V
